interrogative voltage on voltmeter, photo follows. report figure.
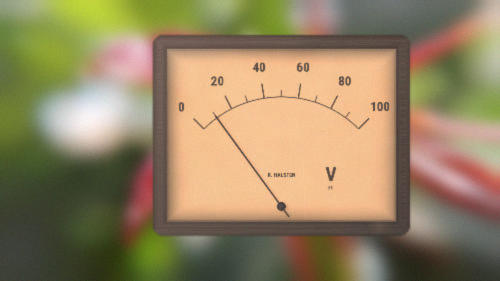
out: 10 V
